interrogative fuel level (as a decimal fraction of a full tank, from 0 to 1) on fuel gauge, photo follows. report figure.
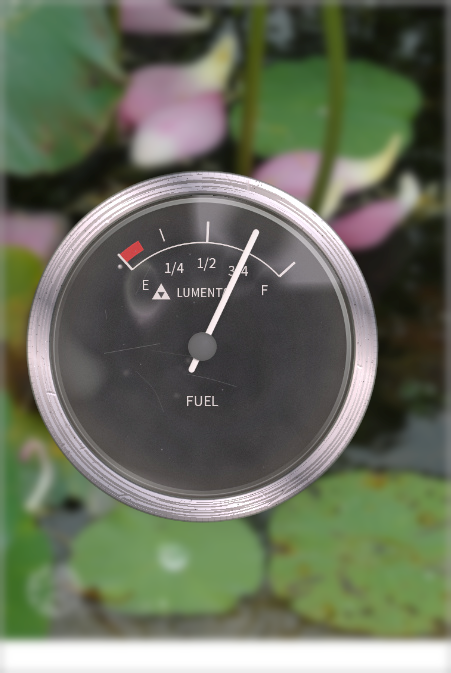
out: 0.75
